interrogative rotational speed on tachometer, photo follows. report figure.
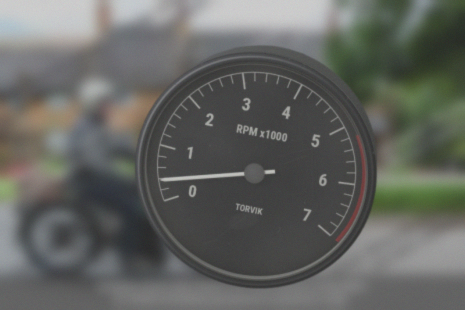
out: 400 rpm
